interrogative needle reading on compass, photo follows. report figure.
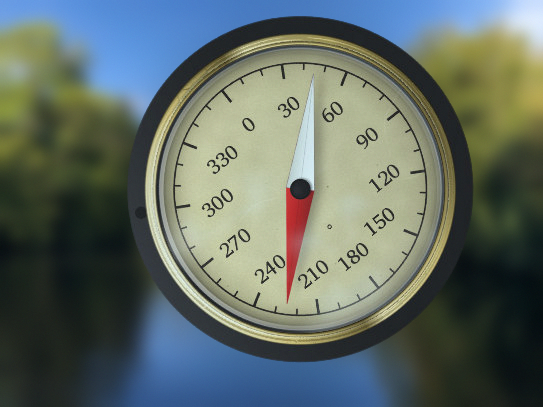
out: 225 °
